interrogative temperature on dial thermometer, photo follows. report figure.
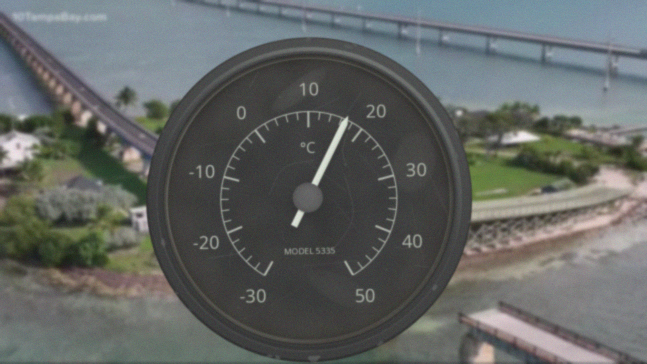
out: 17 °C
